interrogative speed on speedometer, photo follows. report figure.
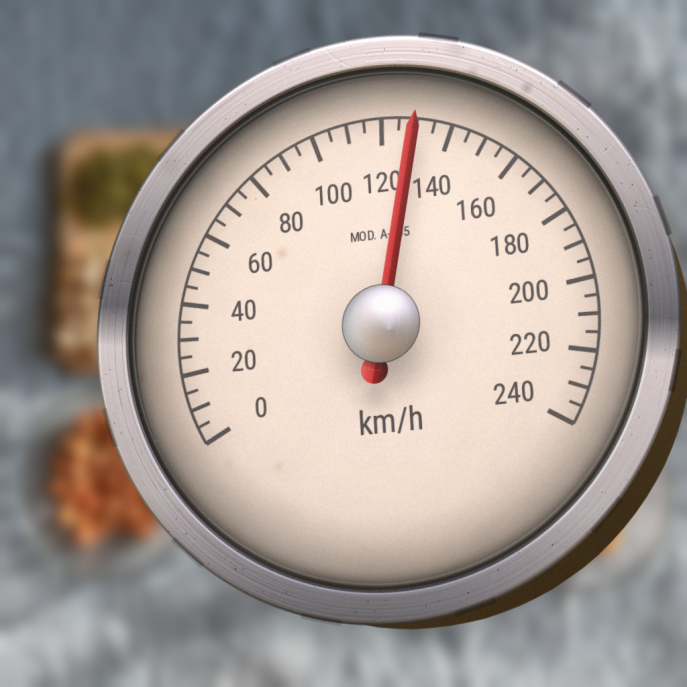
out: 130 km/h
